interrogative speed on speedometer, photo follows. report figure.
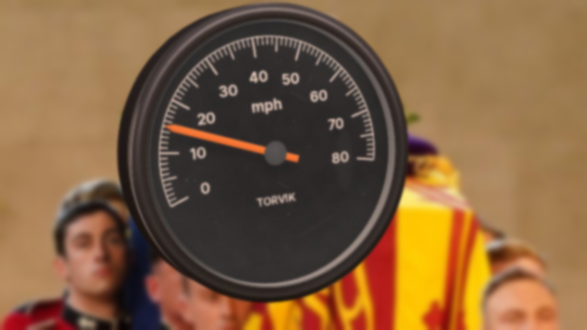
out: 15 mph
